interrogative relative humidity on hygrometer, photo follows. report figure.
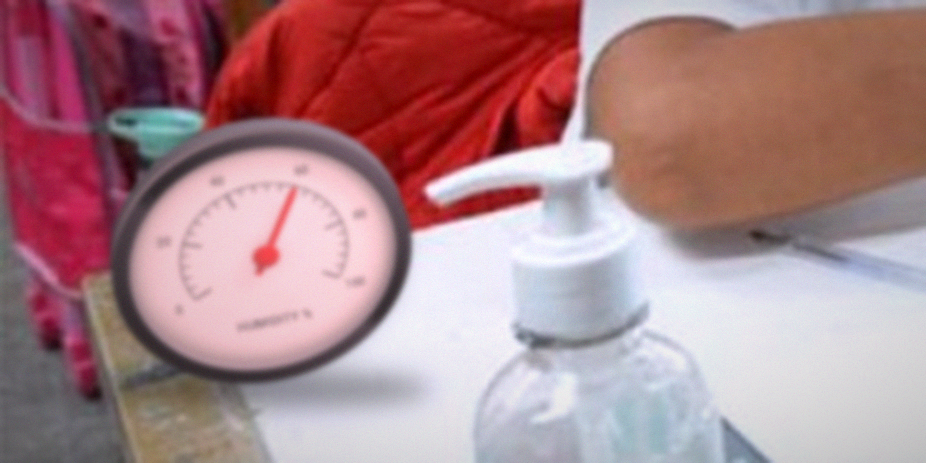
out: 60 %
